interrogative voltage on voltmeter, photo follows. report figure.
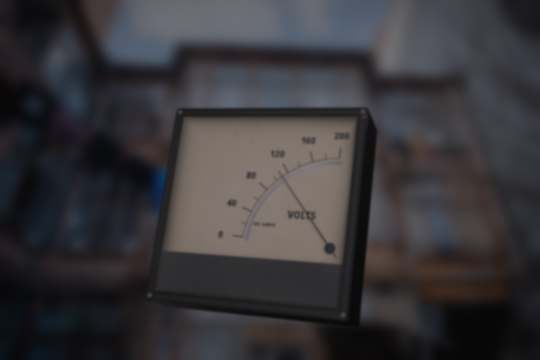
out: 110 V
